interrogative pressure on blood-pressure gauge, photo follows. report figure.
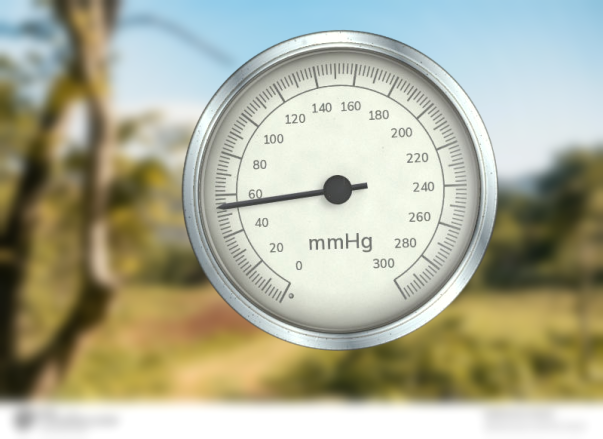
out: 54 mmHg
